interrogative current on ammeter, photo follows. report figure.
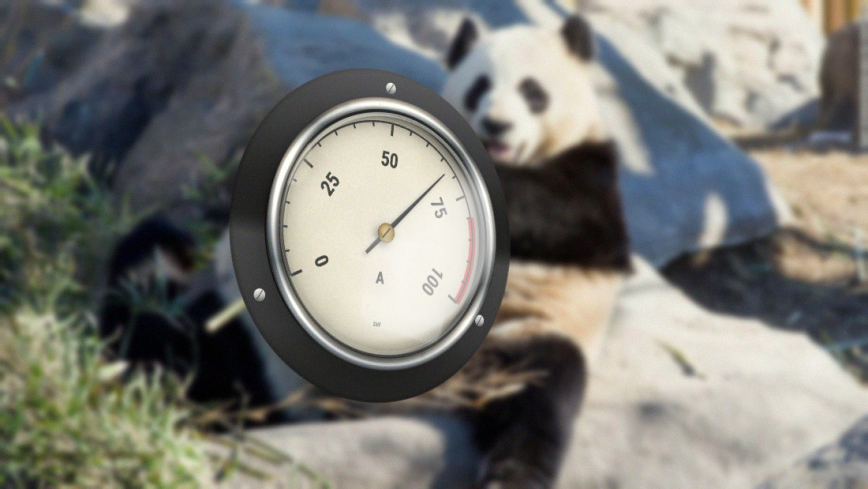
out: 67.5 A
